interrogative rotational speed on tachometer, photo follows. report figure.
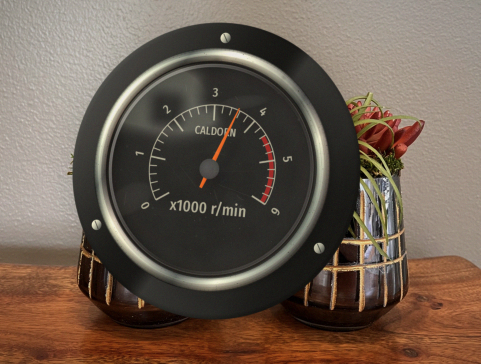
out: 3600 rpm
